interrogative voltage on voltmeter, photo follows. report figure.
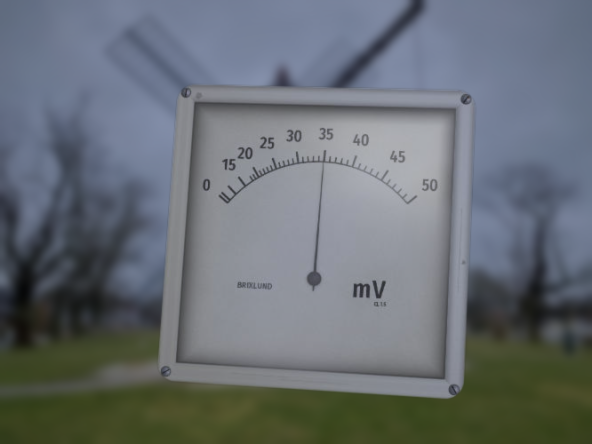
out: 35 mV
